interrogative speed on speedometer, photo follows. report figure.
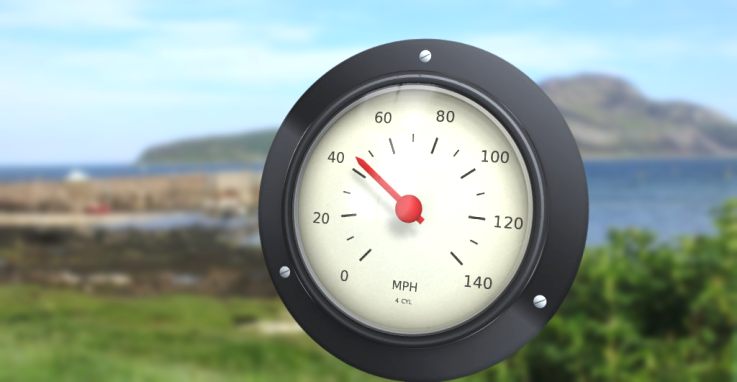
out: 45 mph
